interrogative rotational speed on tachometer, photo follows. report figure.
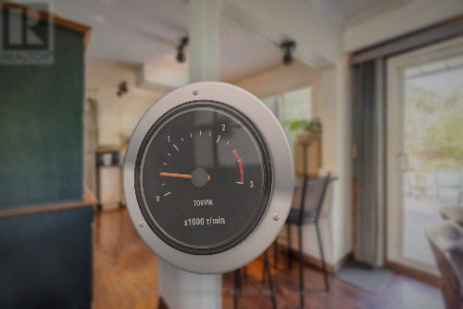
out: 400 rpm
